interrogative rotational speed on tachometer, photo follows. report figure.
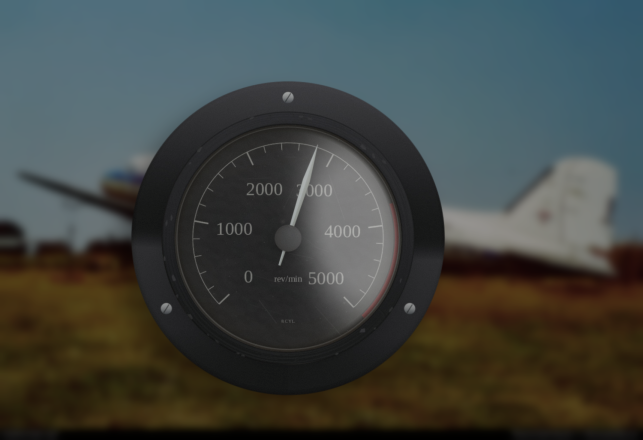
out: 2800 rpm
